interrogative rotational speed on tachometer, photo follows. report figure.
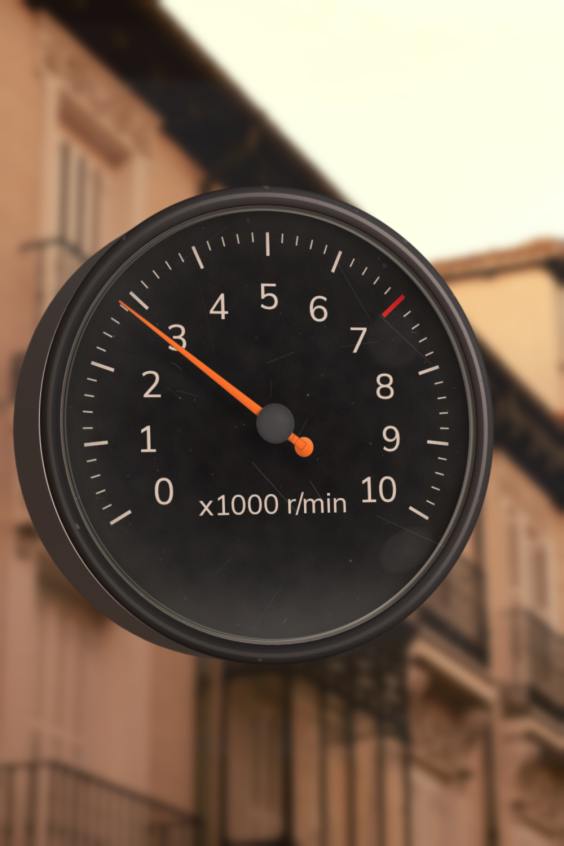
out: 2800 rpm
